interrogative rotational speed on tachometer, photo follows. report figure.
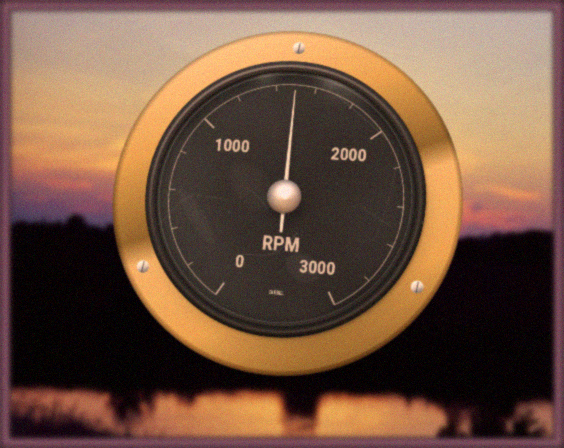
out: 1500 rpm
